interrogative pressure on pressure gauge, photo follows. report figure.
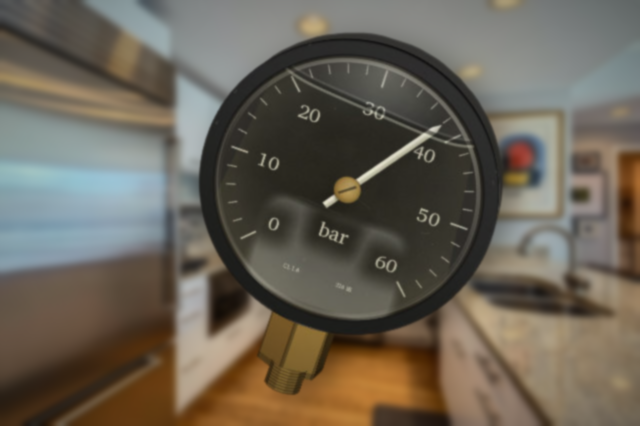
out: 38 bar
